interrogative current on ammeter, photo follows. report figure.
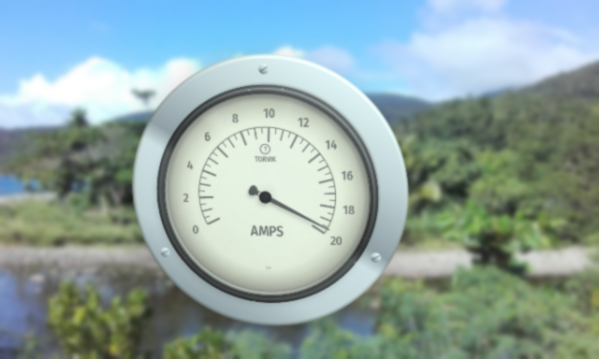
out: 19.5 A
